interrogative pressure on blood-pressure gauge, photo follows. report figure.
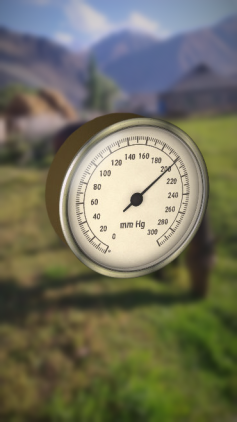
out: 200 mmHg
